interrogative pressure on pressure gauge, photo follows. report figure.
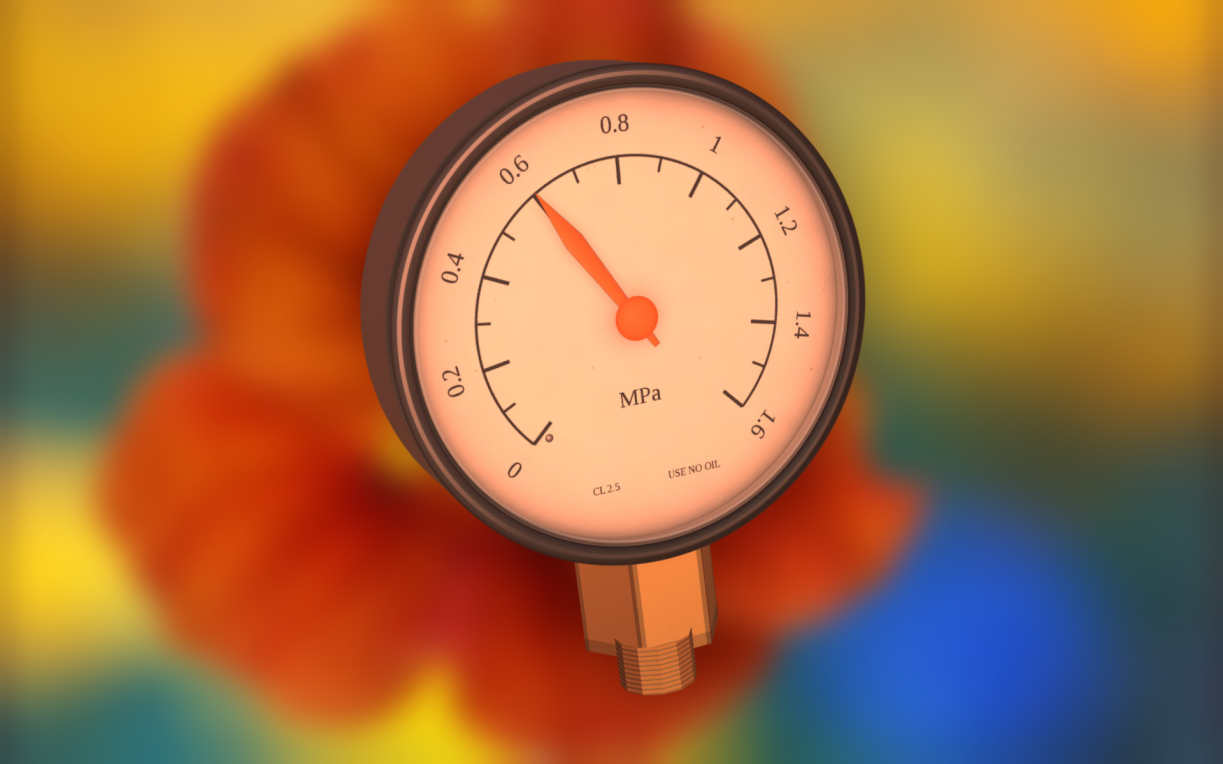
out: 0.6 MPa
